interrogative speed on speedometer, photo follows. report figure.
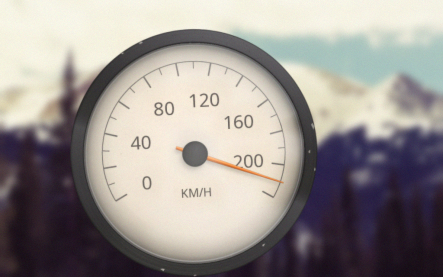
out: 210 km/h
